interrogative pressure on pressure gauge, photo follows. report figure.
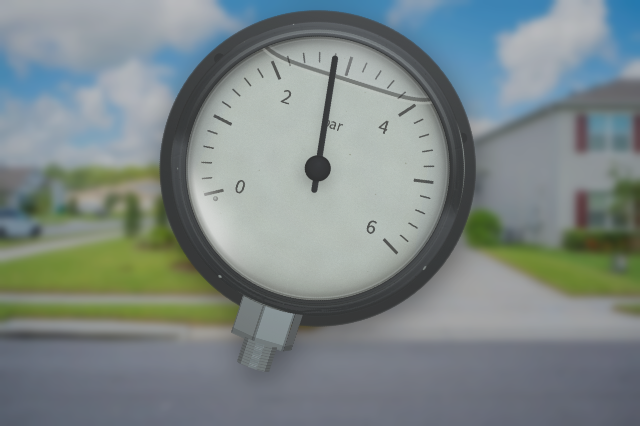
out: 2.8 bar
